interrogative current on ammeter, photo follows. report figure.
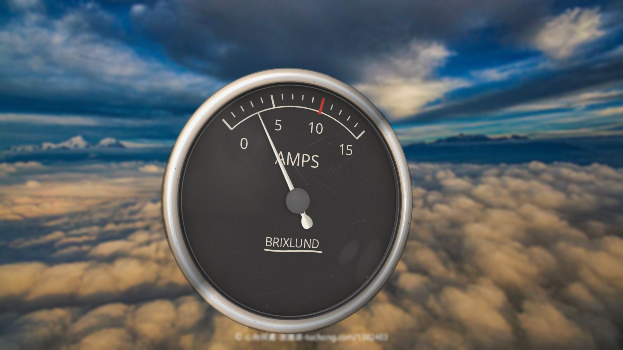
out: 3 A
